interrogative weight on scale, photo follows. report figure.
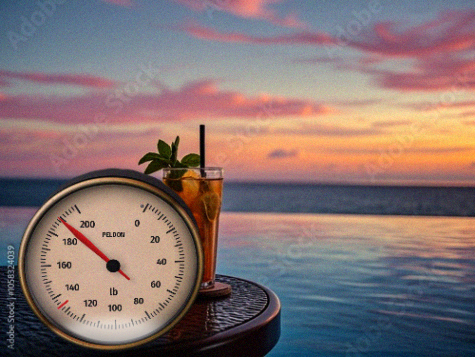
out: 190 lb
